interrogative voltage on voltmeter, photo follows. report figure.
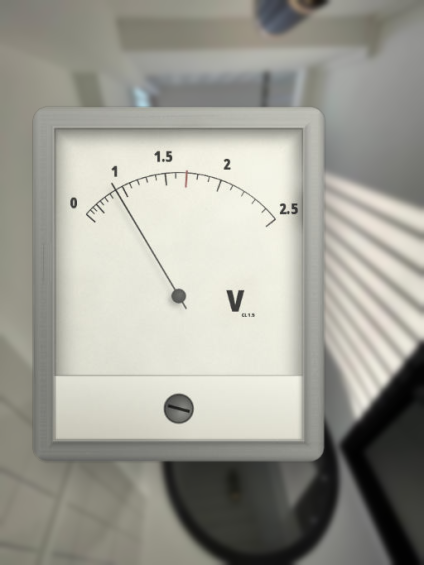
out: 0.9 V
